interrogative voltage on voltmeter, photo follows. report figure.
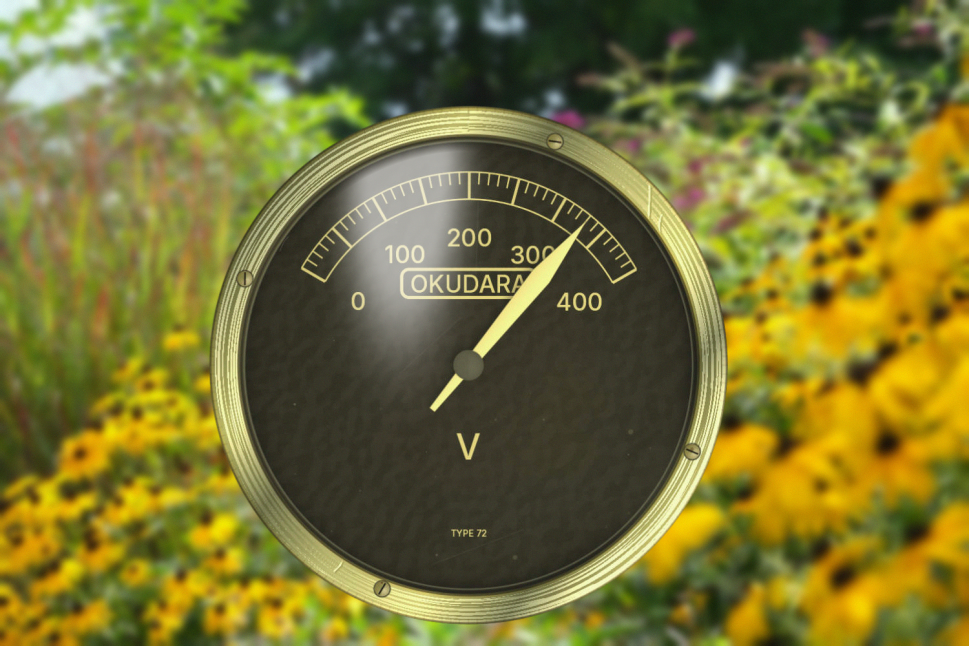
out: 330 V
